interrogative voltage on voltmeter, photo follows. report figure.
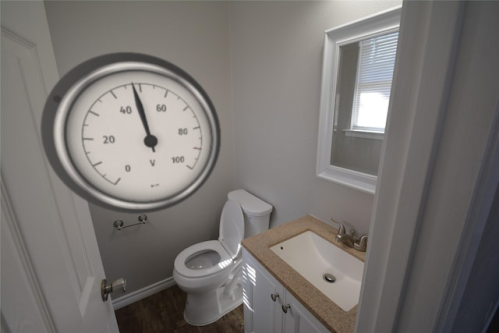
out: 47.5 V
